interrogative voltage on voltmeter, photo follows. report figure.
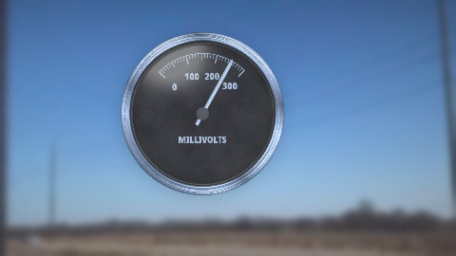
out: 250 mV
